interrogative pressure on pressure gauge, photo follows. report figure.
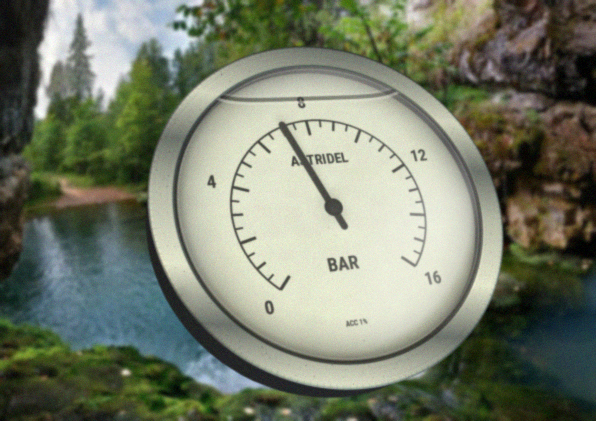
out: 7 bar
